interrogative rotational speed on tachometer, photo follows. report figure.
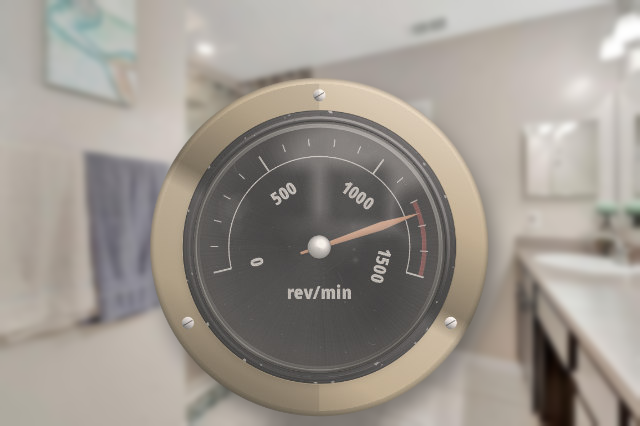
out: 1250 rpm
